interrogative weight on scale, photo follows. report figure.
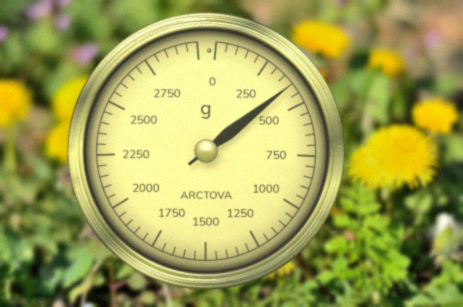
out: 400 g
